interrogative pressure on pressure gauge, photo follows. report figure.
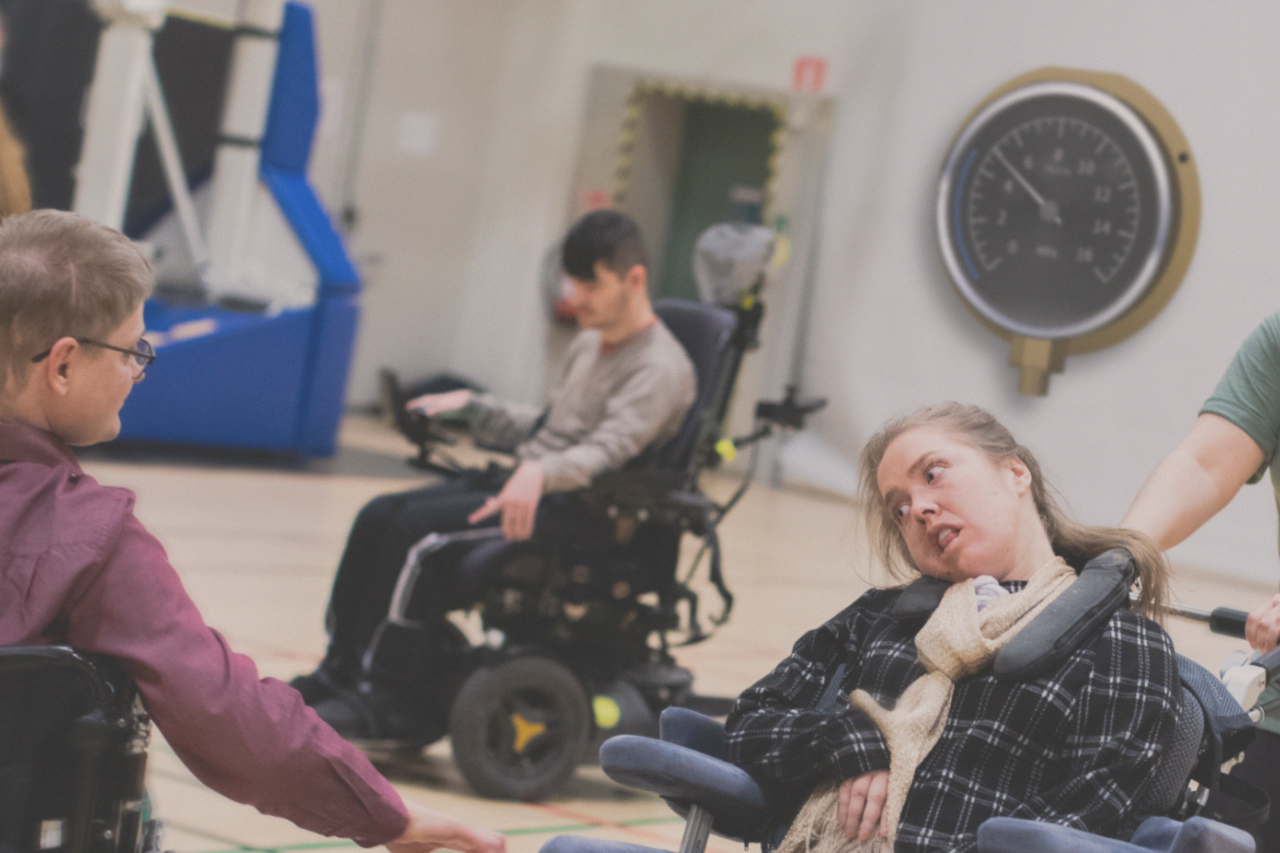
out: 5 MPa
